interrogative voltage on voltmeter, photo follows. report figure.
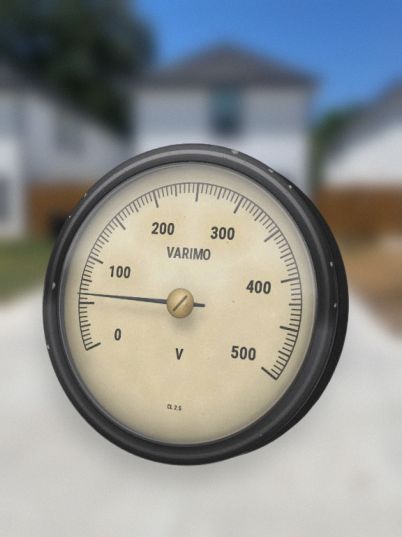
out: 60 V
